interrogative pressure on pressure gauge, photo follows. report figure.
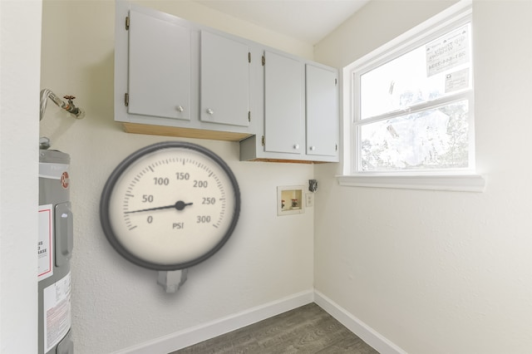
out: 25 psi
